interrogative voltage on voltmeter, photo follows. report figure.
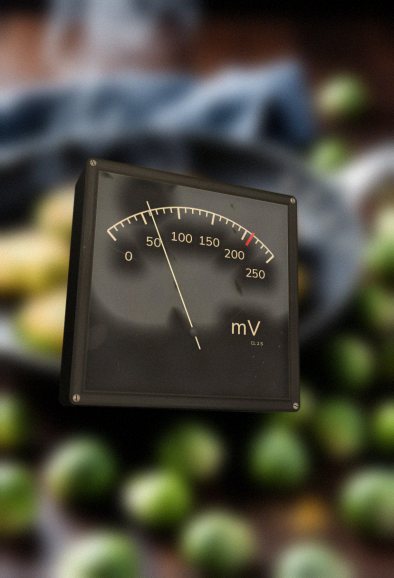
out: 60 mV
